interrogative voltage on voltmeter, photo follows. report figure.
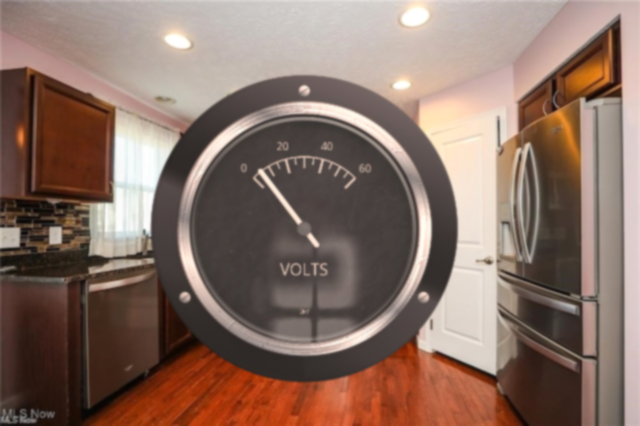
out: 5 V
